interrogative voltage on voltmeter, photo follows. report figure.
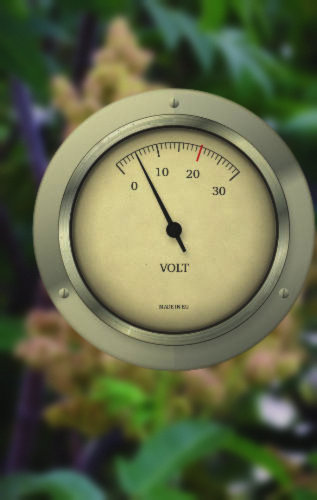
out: 5 V
